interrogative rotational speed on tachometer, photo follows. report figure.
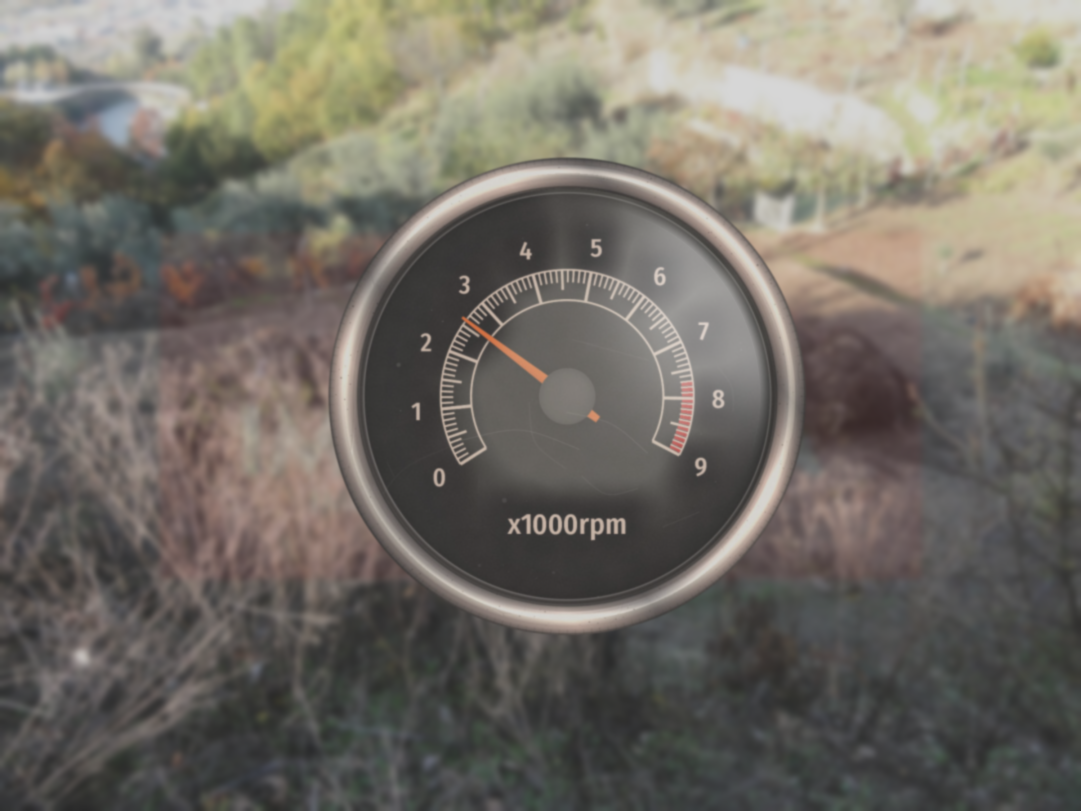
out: 2600 rpm
